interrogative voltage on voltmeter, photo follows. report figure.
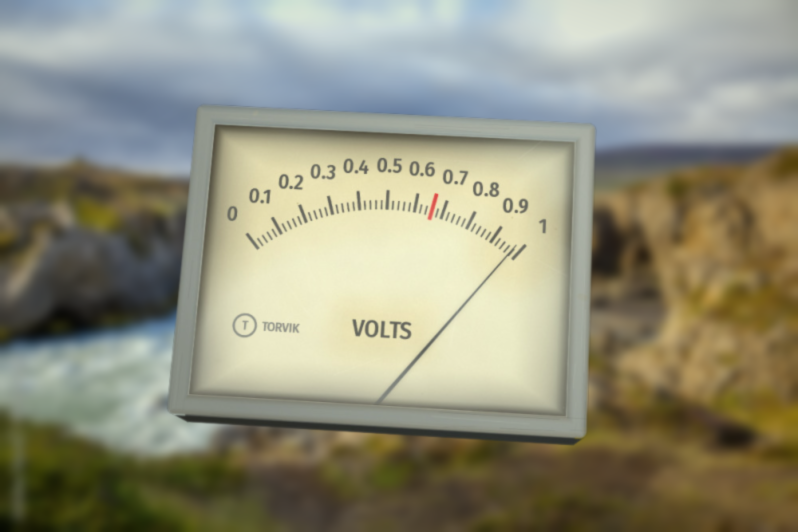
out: 0.98 V
